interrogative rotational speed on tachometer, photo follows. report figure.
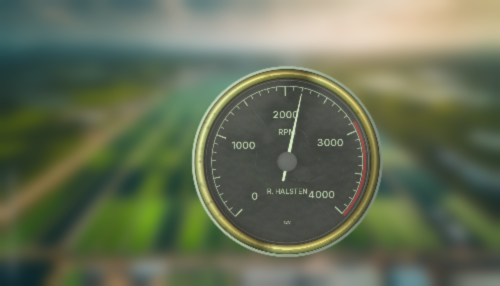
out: 2200 rpm
